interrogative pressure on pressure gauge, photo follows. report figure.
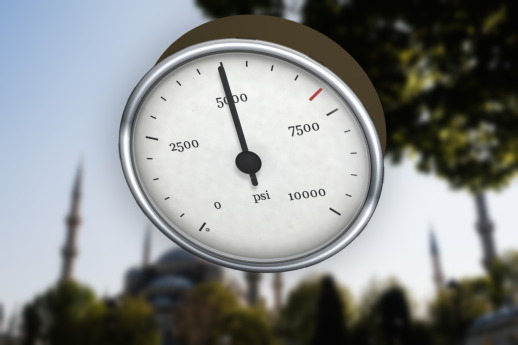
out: 5000 psi
